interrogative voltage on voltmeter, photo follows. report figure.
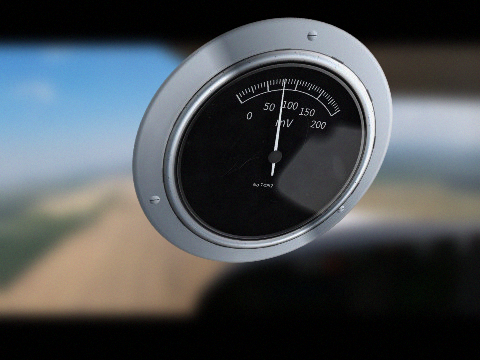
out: 75 mV
